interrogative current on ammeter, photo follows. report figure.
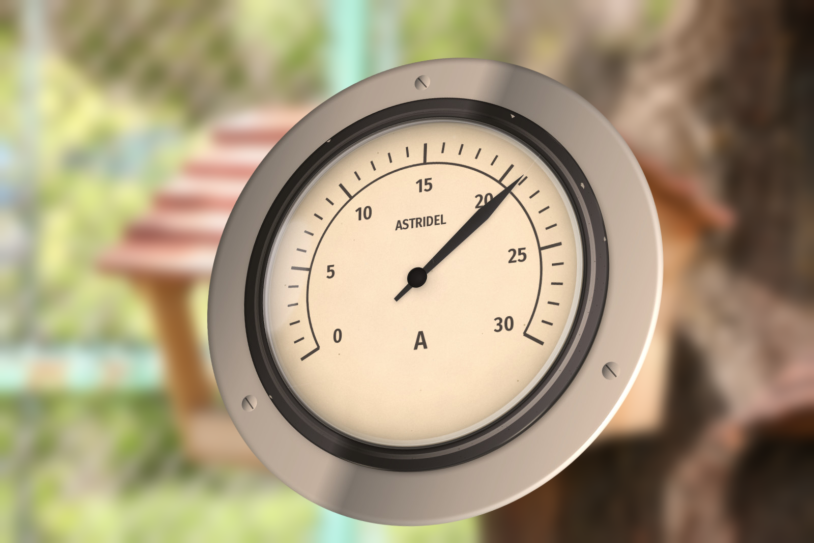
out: 21 A
